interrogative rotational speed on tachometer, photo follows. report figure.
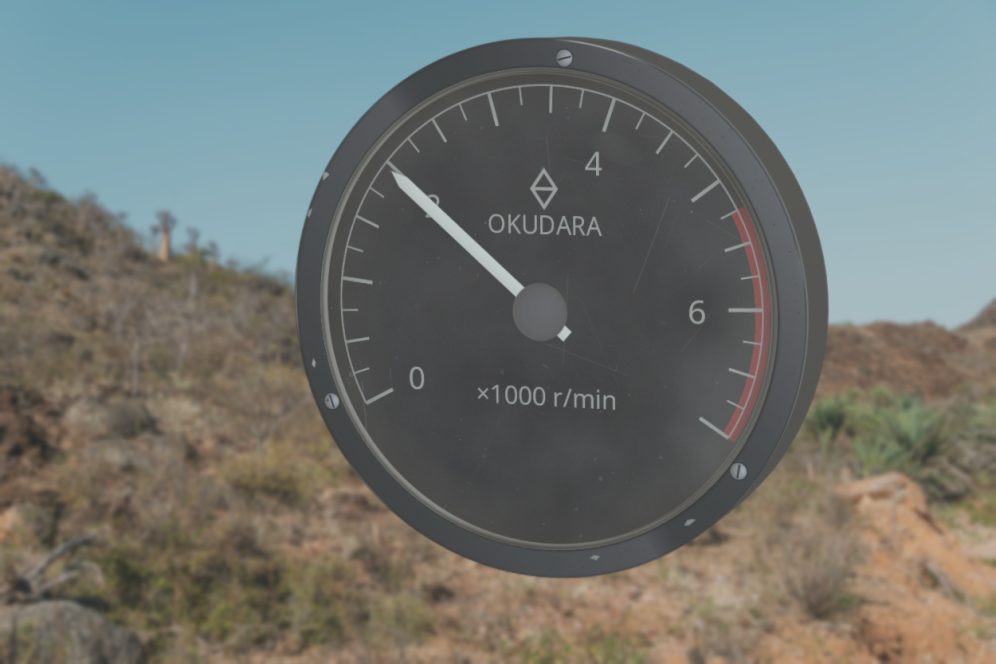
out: 2000 rpm
